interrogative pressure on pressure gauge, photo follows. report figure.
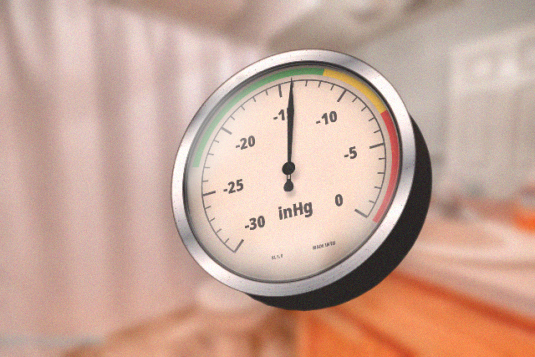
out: -14 inHg
